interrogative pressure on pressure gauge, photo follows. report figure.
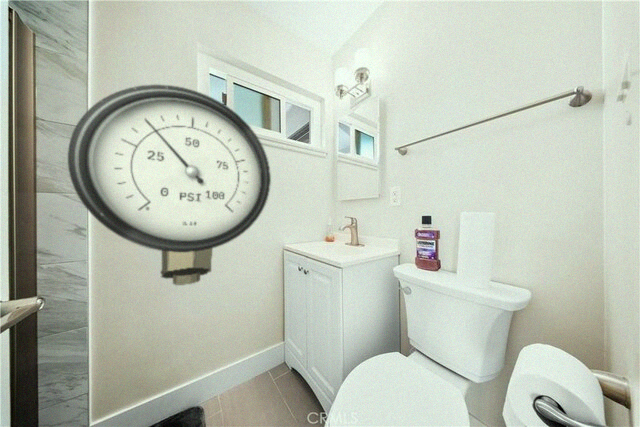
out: 35 psi
